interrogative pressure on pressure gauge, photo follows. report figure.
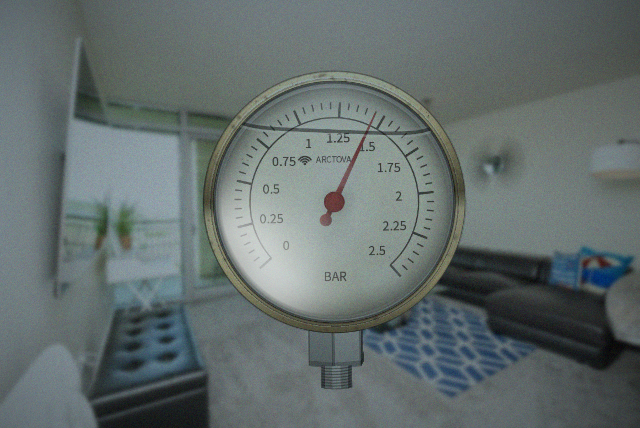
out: 1.45 bar
